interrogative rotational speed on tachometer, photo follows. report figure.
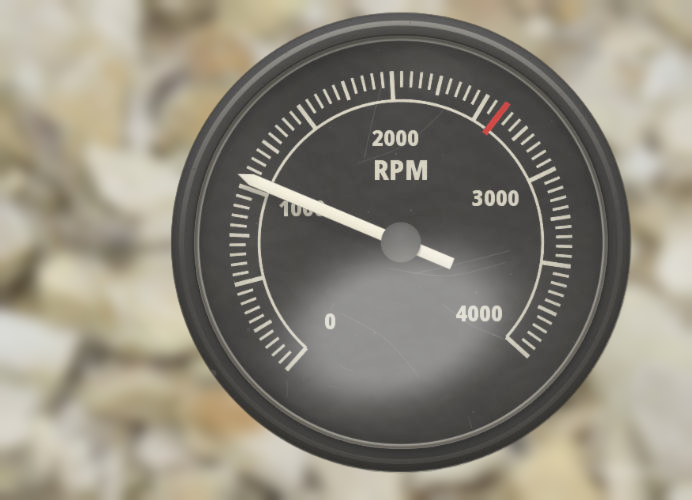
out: 1050 rpm
